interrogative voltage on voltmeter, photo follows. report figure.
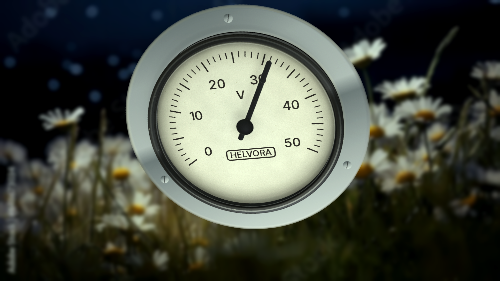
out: 31 V
